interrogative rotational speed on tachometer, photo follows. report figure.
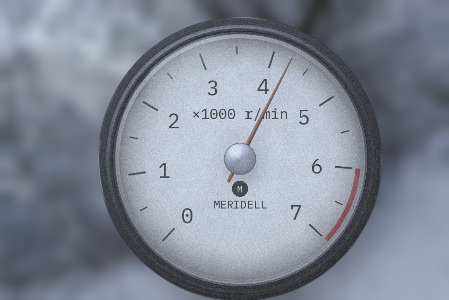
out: 4250 rpm
